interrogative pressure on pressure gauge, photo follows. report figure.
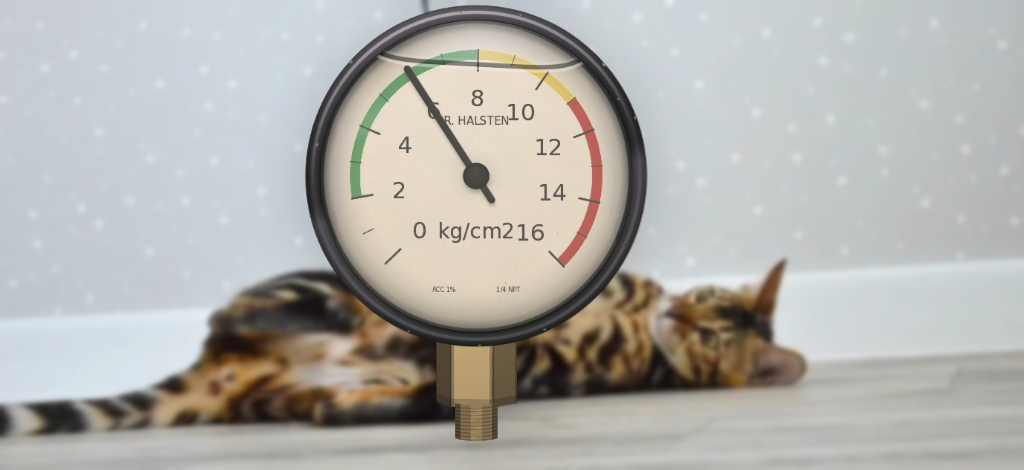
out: 6 kg/cm²
